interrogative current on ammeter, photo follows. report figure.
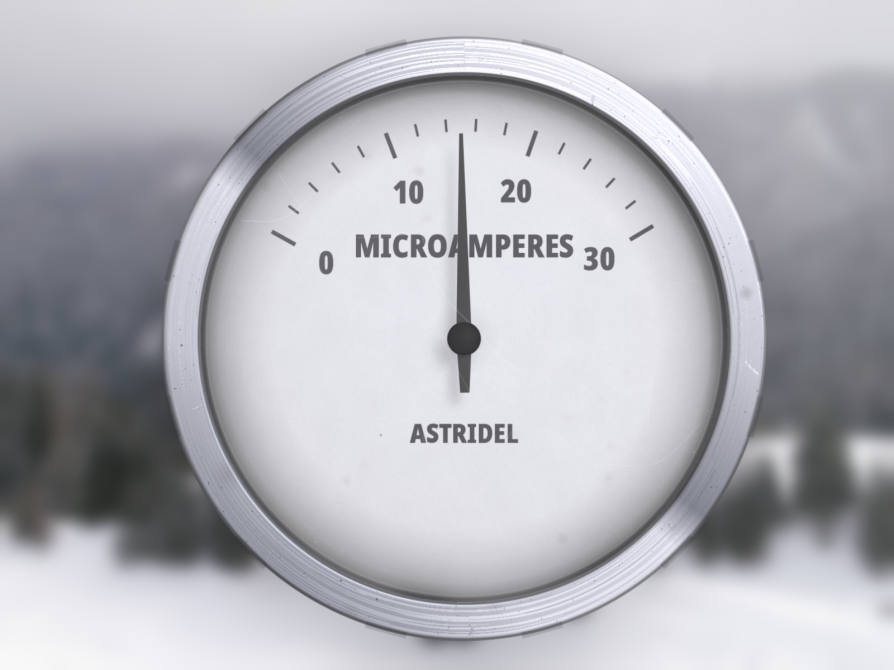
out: 15 µA
